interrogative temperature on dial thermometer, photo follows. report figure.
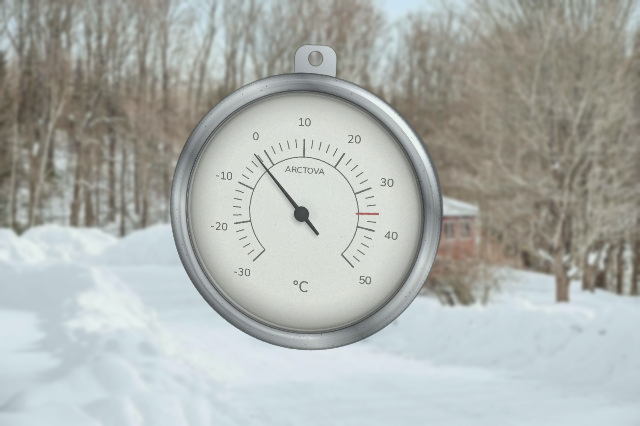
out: -2 °C
